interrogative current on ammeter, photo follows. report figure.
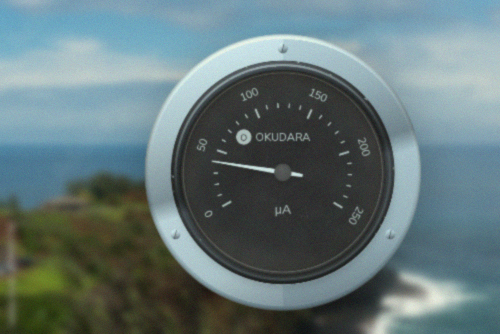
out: 40 µA
